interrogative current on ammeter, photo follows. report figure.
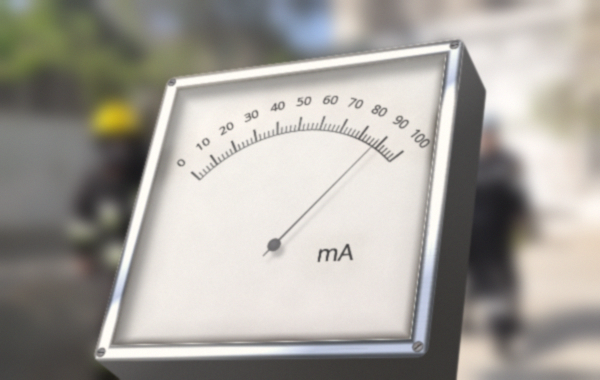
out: 90 mA
